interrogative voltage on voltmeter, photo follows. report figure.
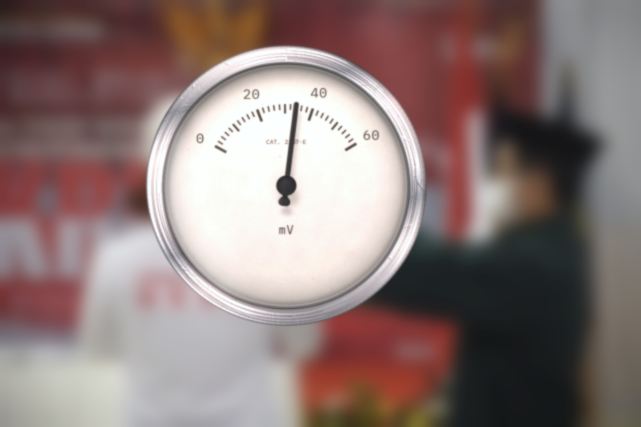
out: 34 mV
